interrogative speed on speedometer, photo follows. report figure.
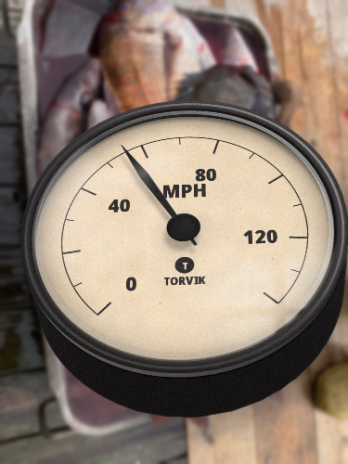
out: 55 mph
